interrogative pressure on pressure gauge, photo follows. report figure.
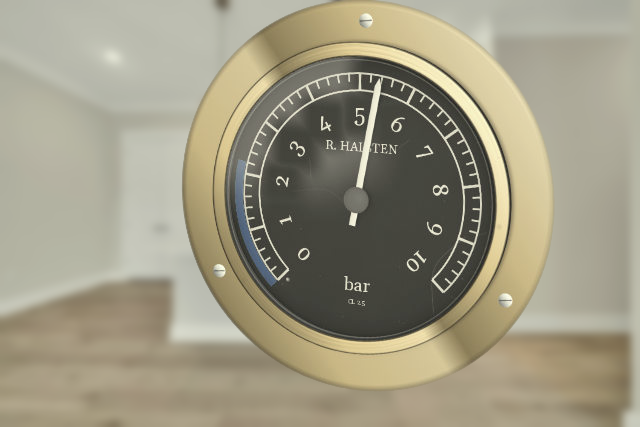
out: 5.4 bar
